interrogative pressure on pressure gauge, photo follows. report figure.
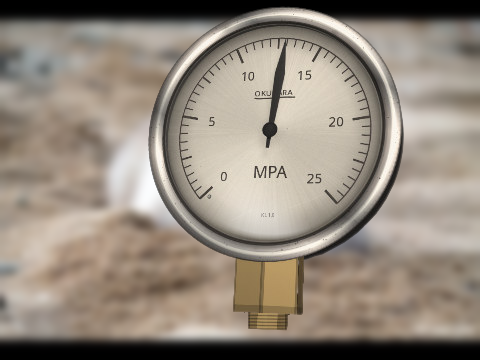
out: 13 MPa
